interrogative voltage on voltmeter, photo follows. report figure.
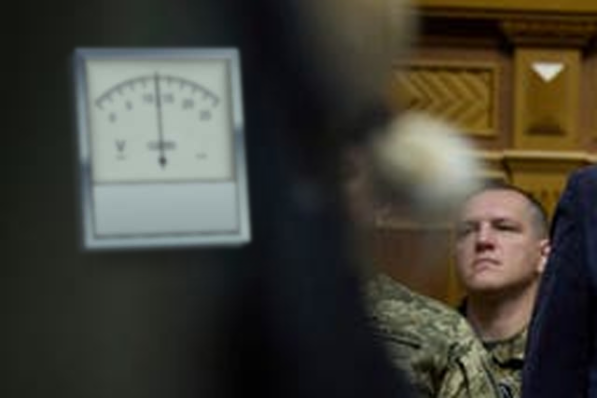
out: 12.5 V
